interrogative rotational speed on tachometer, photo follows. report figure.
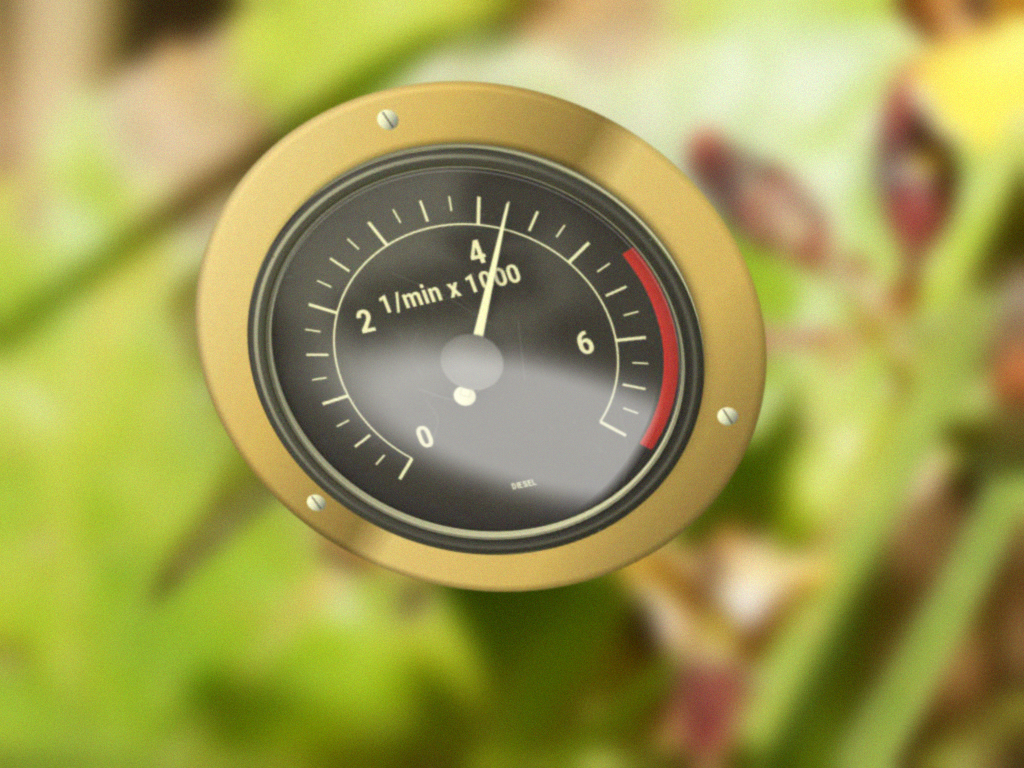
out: 4250 rpm
